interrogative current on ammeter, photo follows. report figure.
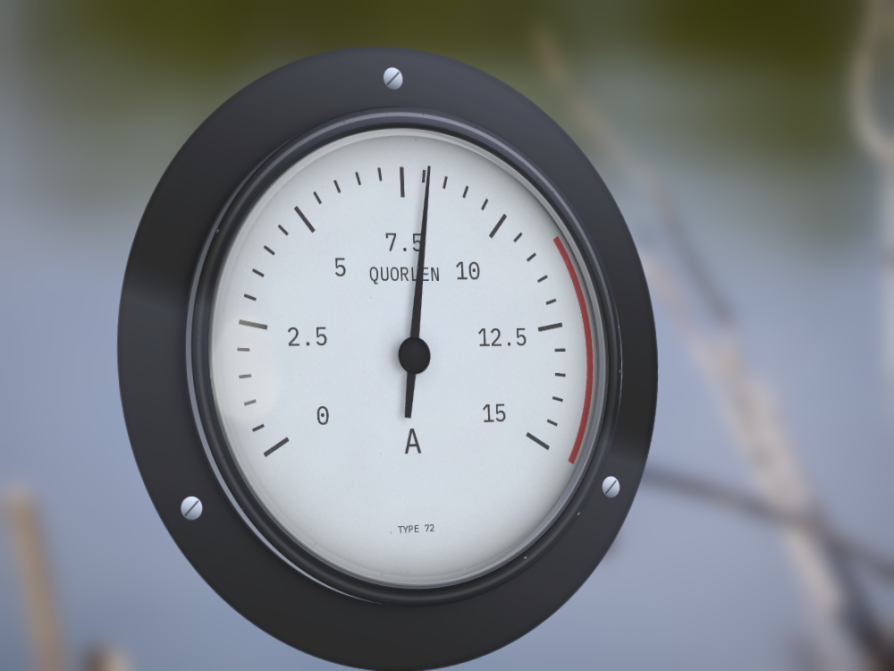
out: 8 A
